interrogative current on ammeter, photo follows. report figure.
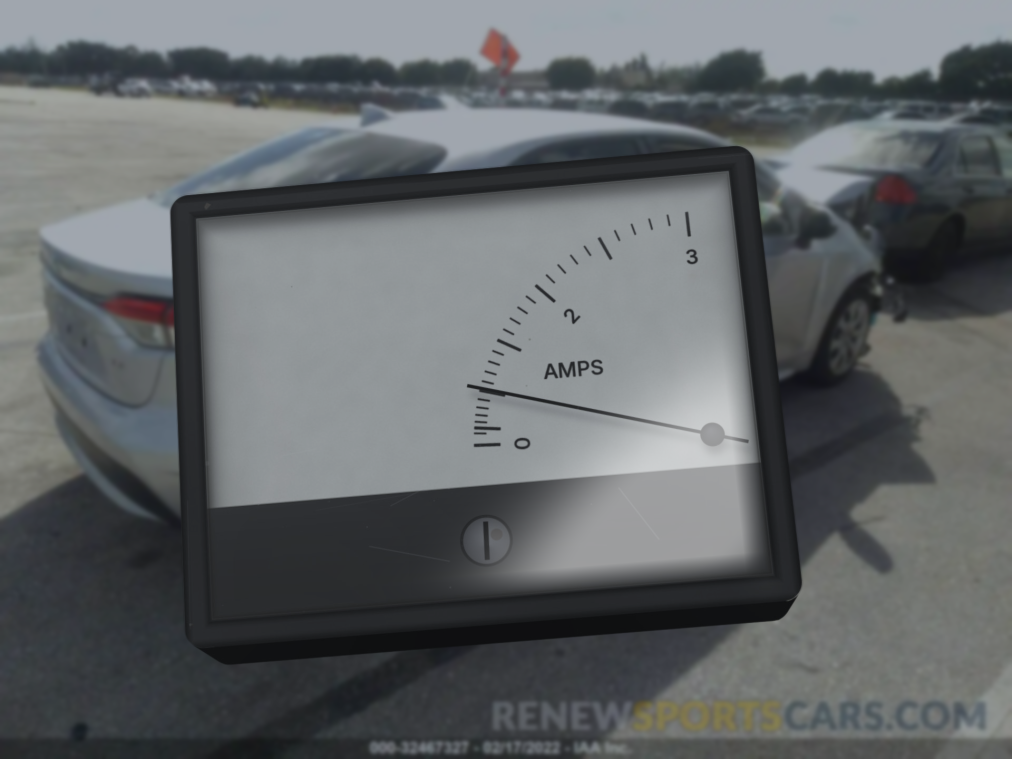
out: 1 A
